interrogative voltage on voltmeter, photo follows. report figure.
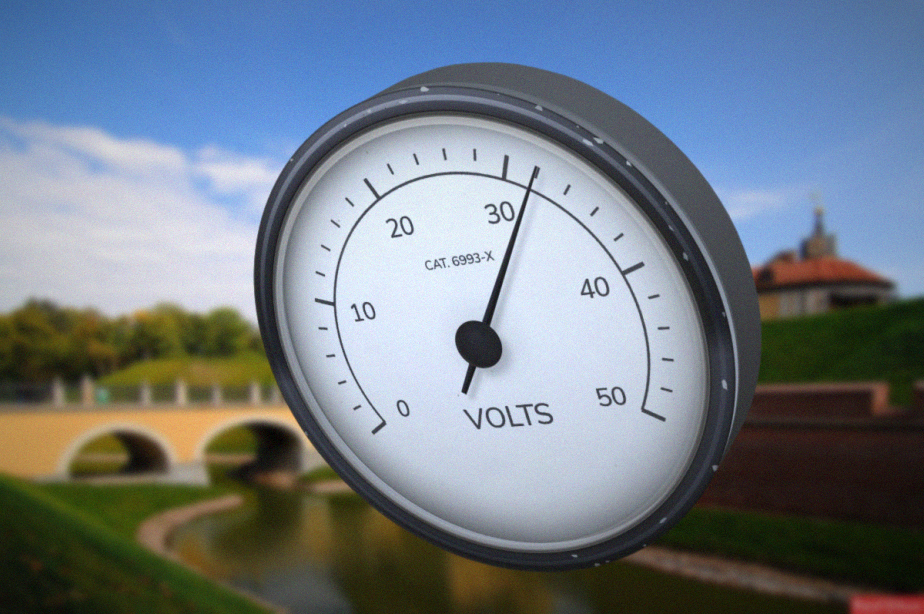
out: 32 V
